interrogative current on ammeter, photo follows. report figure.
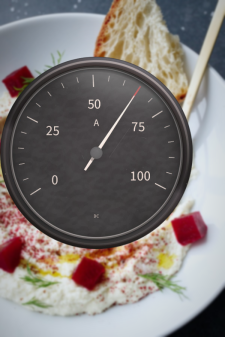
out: 65 A
